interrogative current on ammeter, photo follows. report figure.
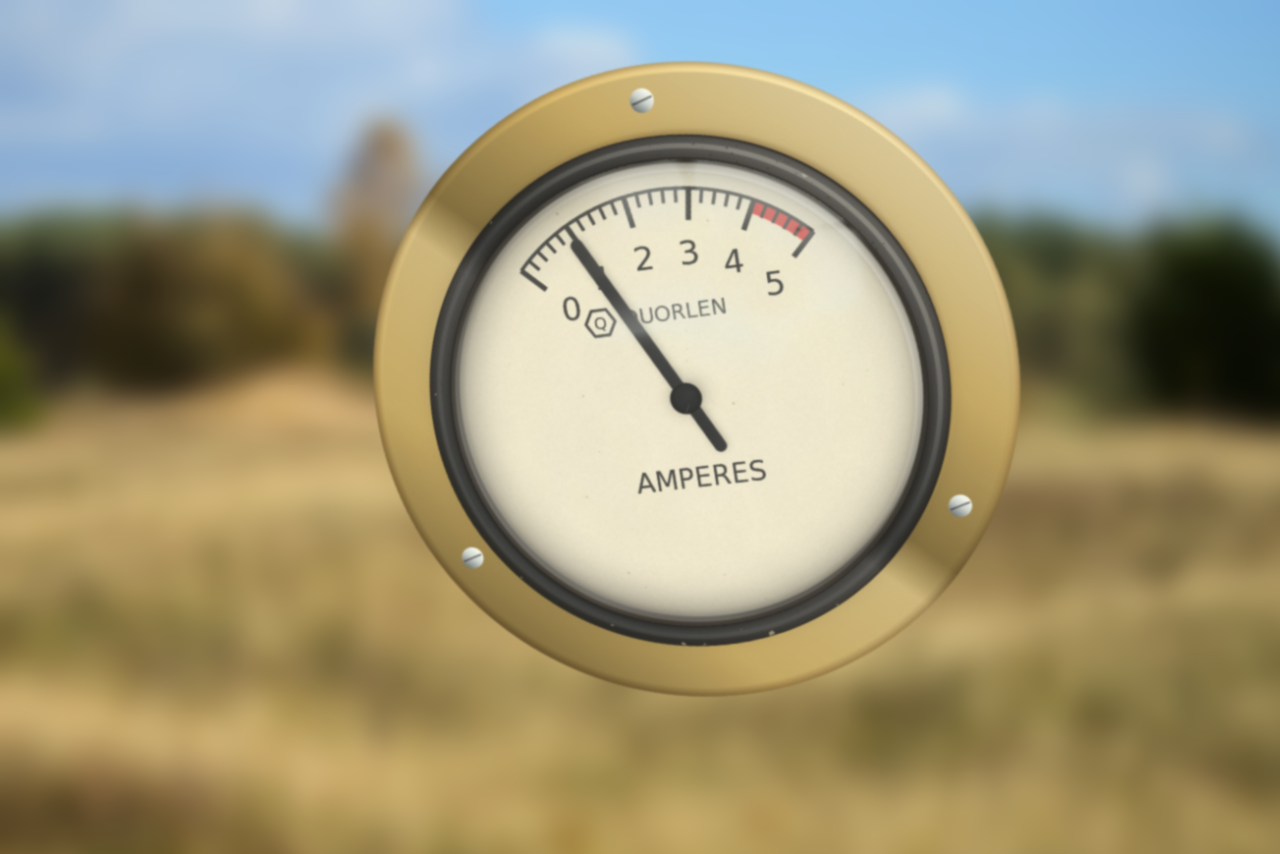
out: 1 A
